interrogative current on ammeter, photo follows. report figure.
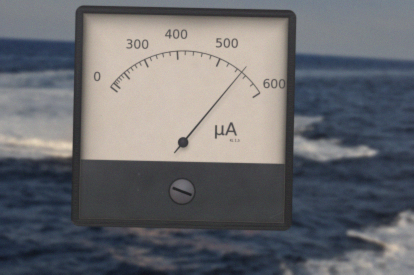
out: 550 µA
